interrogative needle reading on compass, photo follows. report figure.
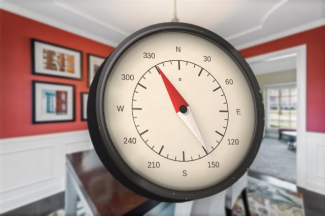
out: 330 °
